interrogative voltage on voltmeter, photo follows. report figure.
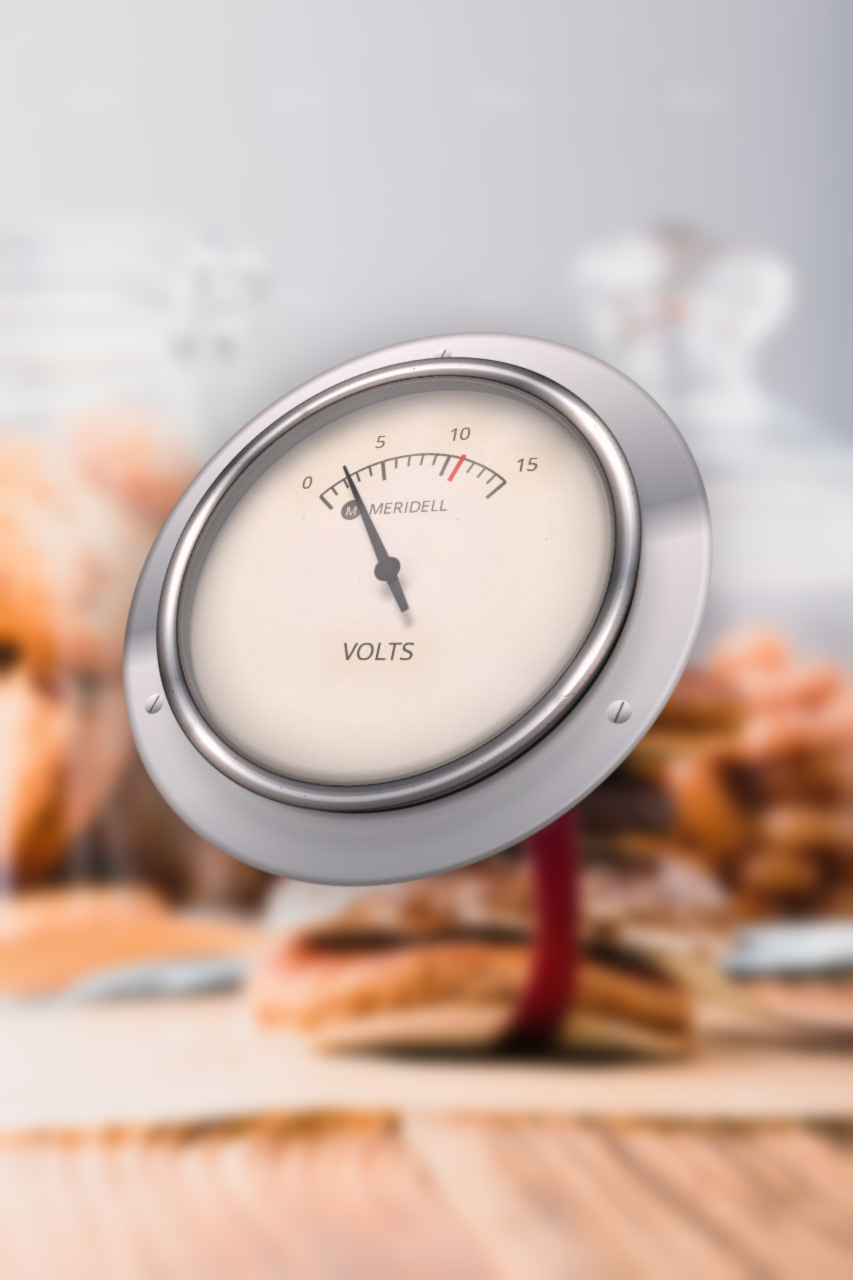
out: 2.5 V
